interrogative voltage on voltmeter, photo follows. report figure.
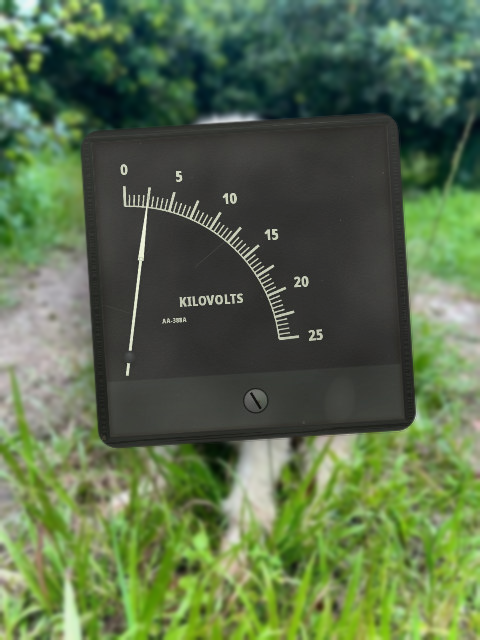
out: 2.5 kV
